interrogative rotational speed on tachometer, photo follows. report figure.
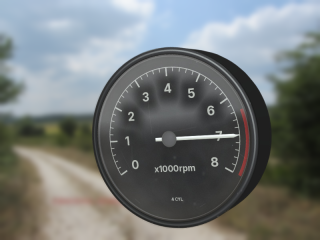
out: 7000 rpm
